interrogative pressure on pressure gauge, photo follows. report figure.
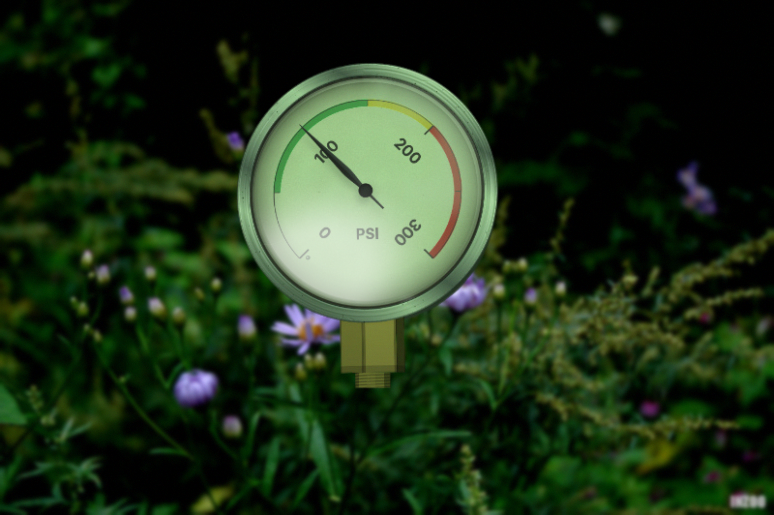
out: 100 psi
